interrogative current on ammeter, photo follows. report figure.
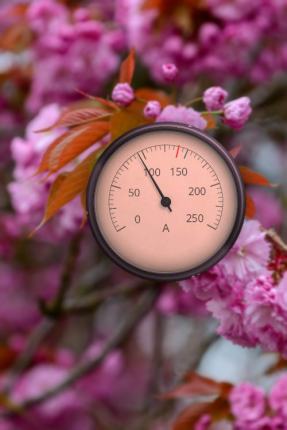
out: 95 A
